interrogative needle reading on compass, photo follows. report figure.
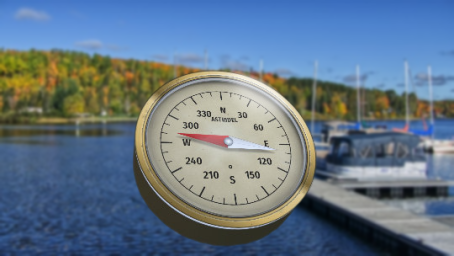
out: 280 °
